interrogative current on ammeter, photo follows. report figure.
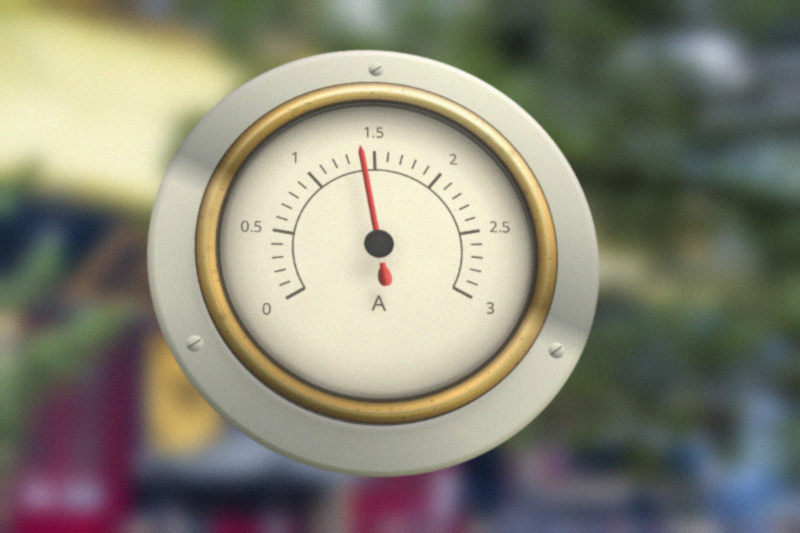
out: 1.4 A
